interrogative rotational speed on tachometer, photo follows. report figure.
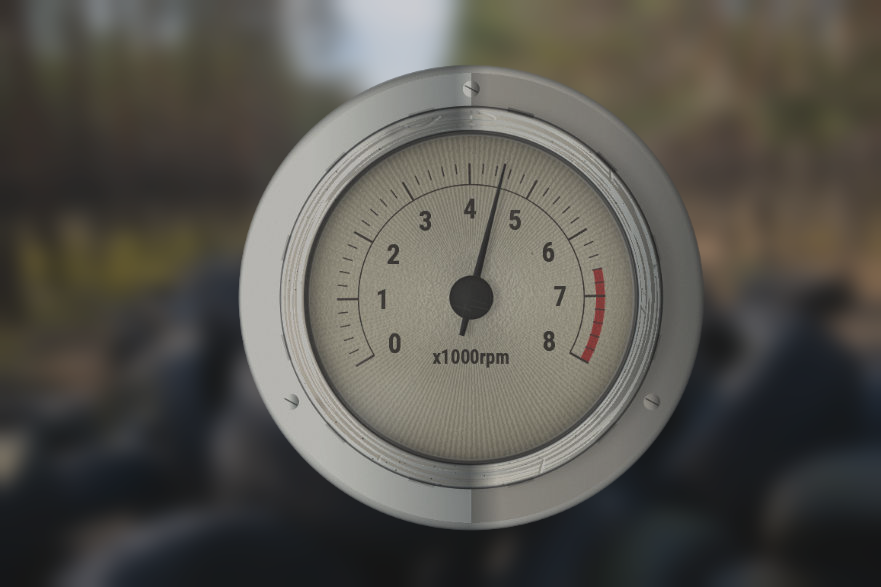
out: 4500 rpm
